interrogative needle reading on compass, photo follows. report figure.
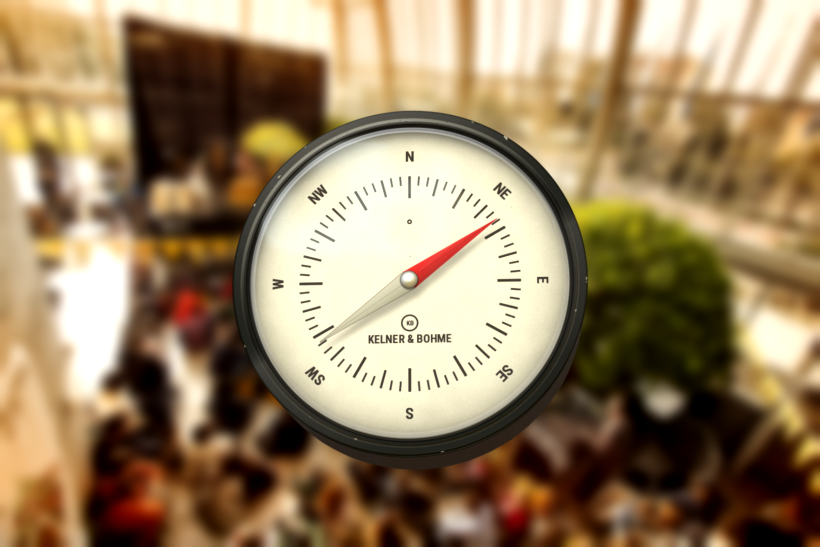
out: 55 °
